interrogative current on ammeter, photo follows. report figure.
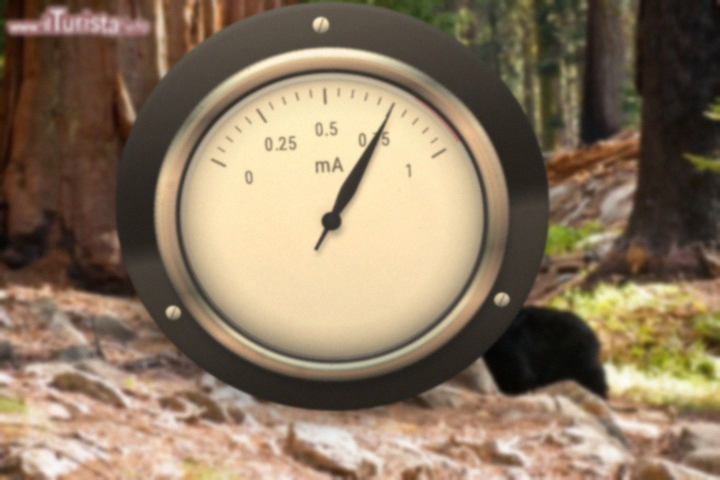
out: 0.75 mA
